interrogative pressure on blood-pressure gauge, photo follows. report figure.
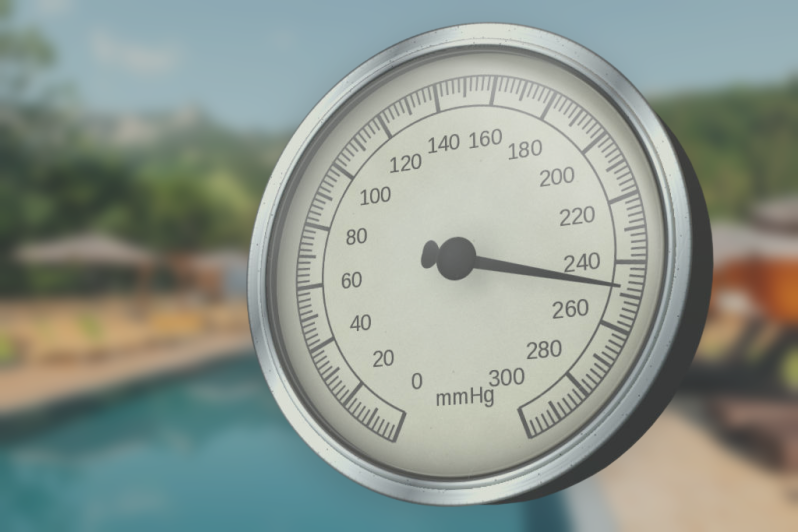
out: 248 mmHg
